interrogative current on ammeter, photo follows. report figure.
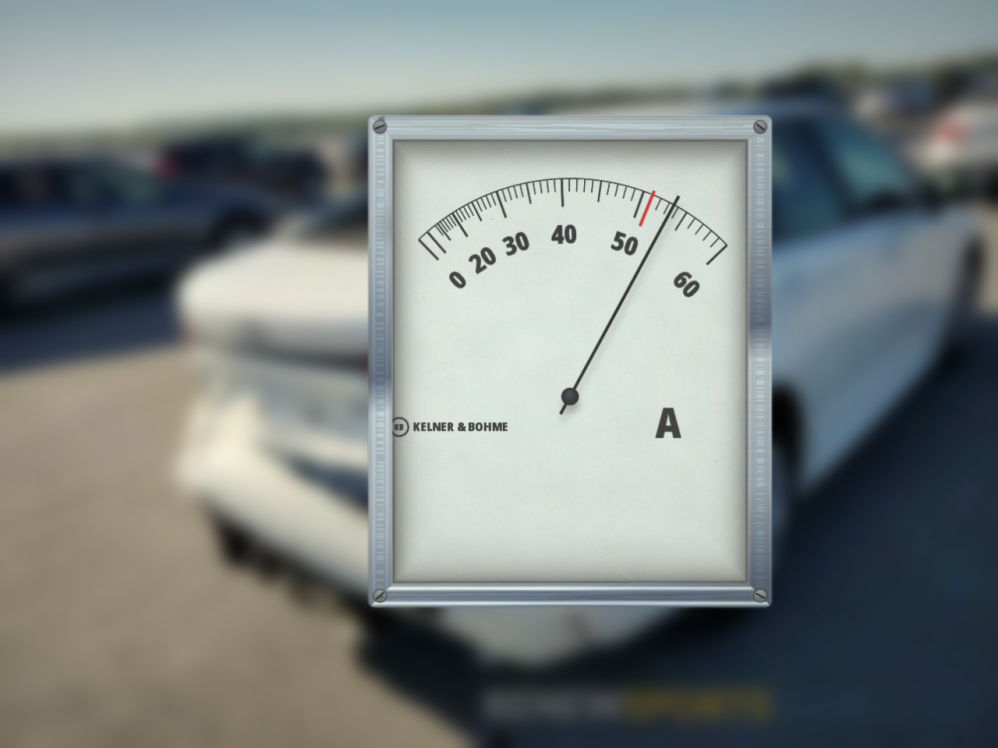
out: 53.5 A
